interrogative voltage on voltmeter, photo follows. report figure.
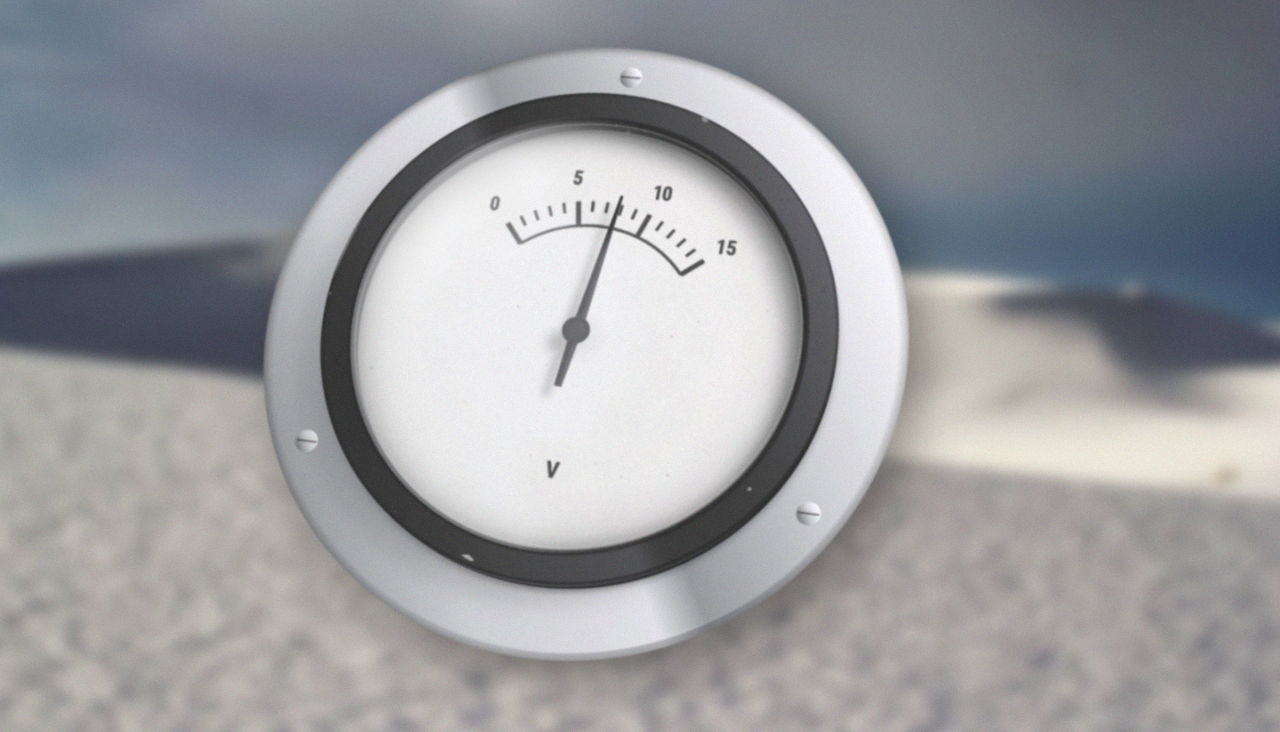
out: 8 V
